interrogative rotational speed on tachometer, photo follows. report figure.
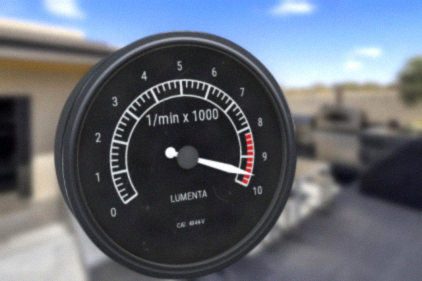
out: 9600 rpm
